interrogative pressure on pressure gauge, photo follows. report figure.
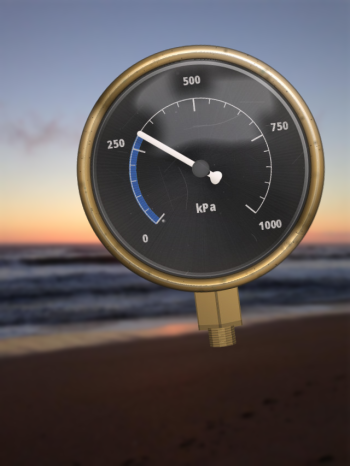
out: 300 kPa
